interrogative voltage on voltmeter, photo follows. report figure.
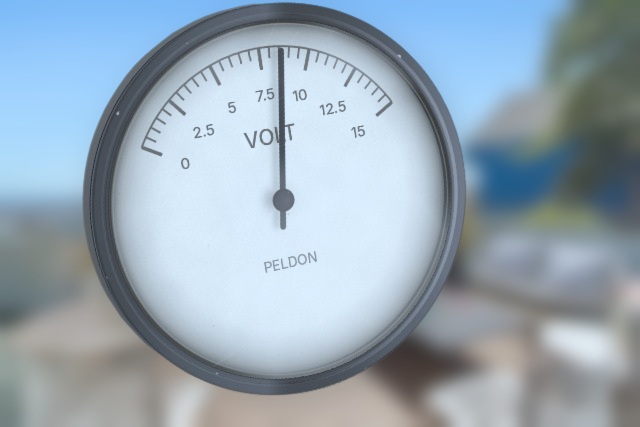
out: 8.5 V
